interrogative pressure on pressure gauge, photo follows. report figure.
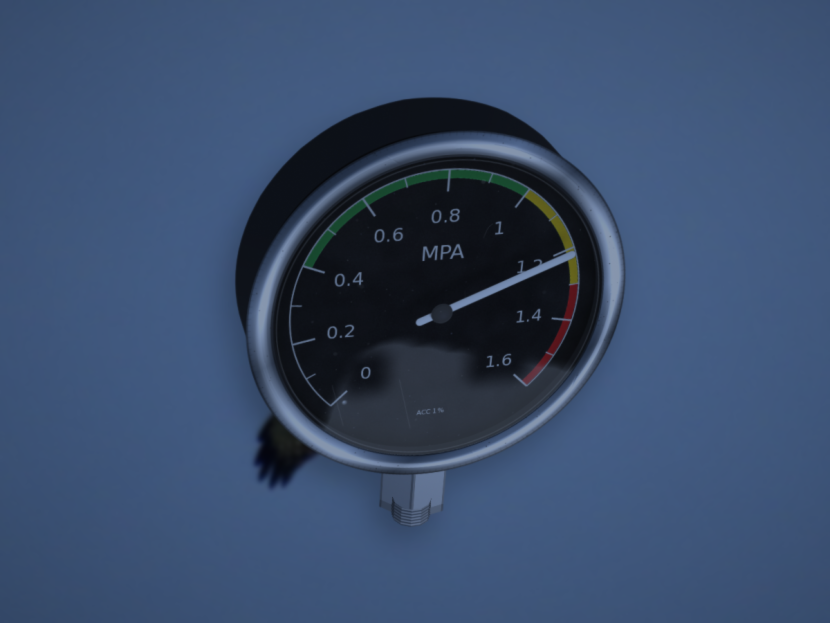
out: 1.2 MPa
